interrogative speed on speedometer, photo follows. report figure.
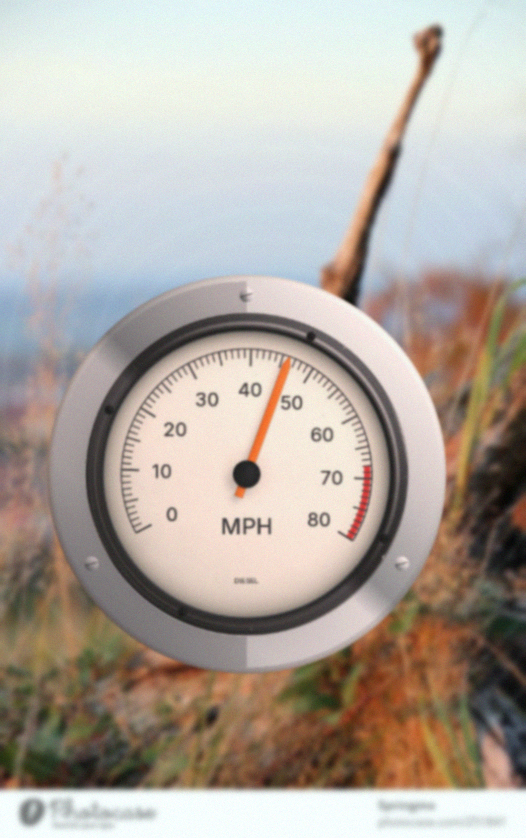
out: 46 mph
